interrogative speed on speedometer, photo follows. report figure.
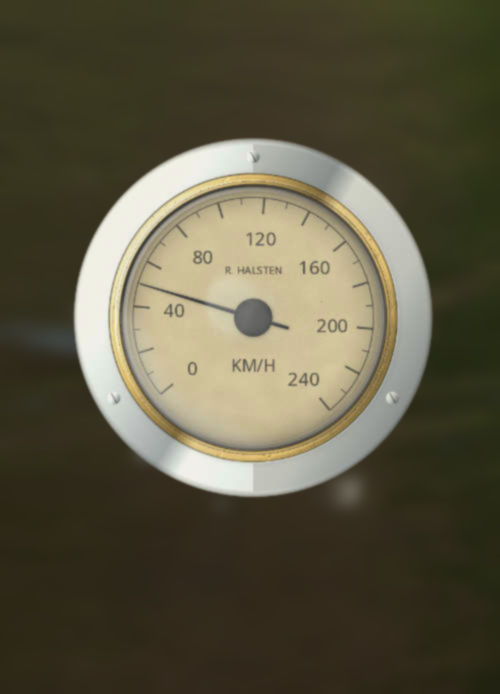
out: 50 km/h
